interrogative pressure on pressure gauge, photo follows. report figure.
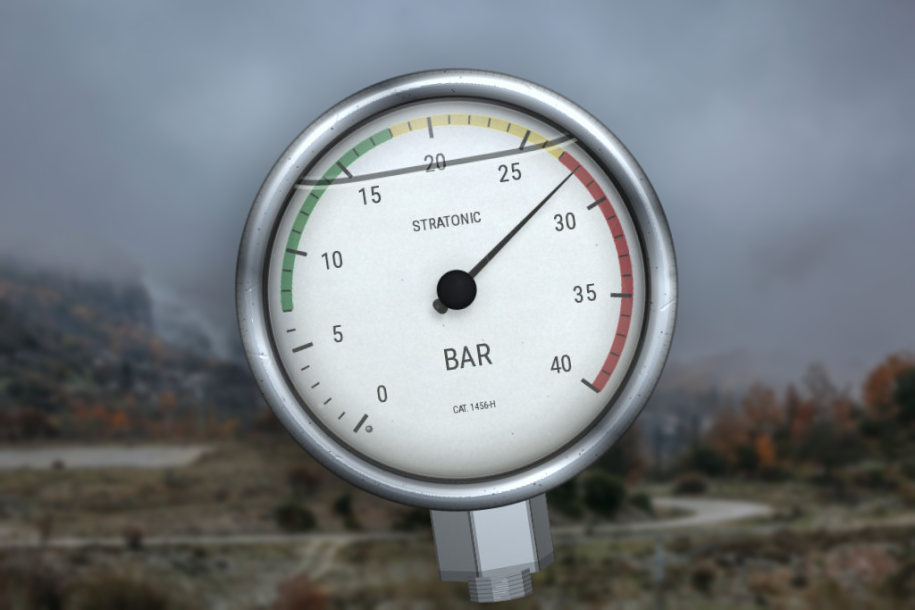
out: 28 bar
